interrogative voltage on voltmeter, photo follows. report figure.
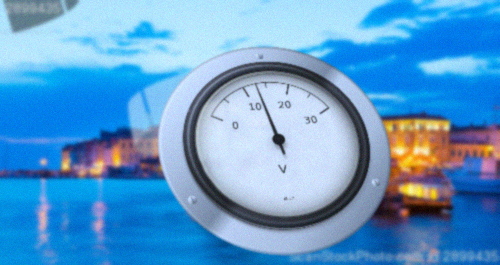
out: 12.5 V
